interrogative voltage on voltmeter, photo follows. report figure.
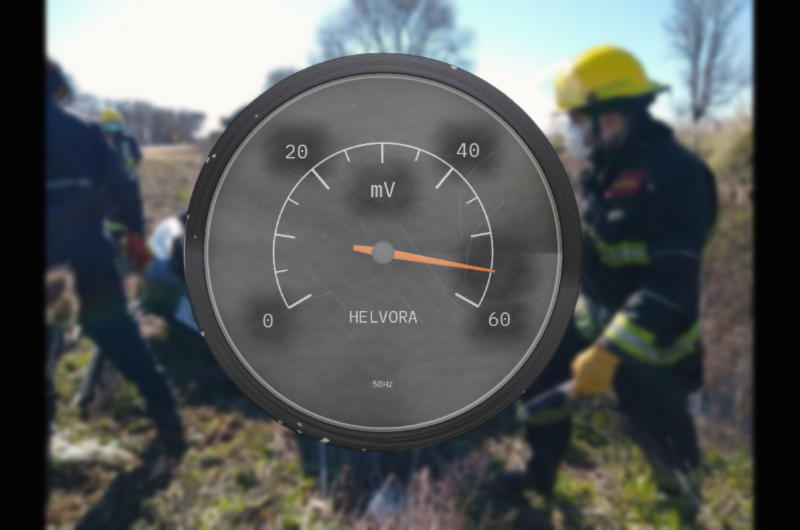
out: 55 mV
